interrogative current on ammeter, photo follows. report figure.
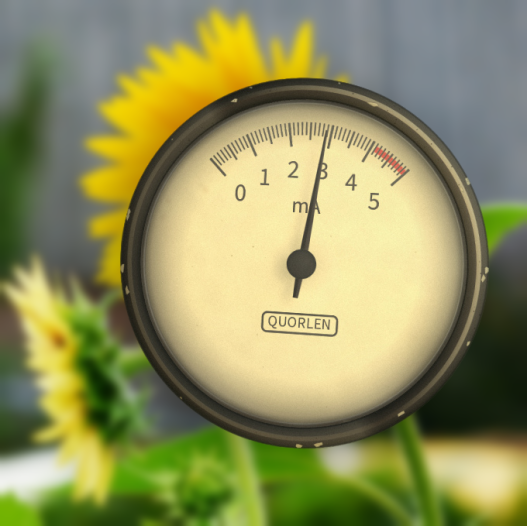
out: 2.9 mA
